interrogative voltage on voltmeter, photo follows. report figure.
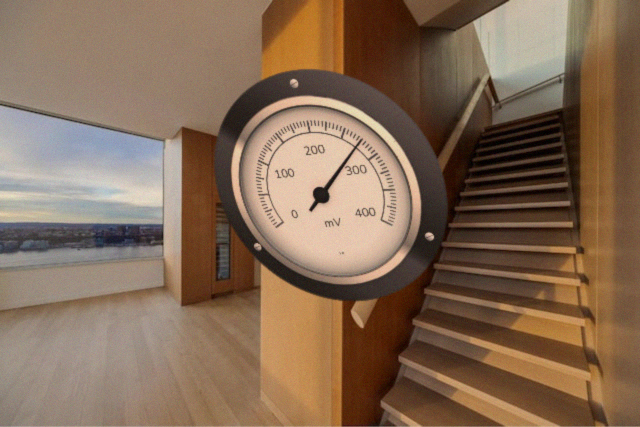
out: 275 mV
